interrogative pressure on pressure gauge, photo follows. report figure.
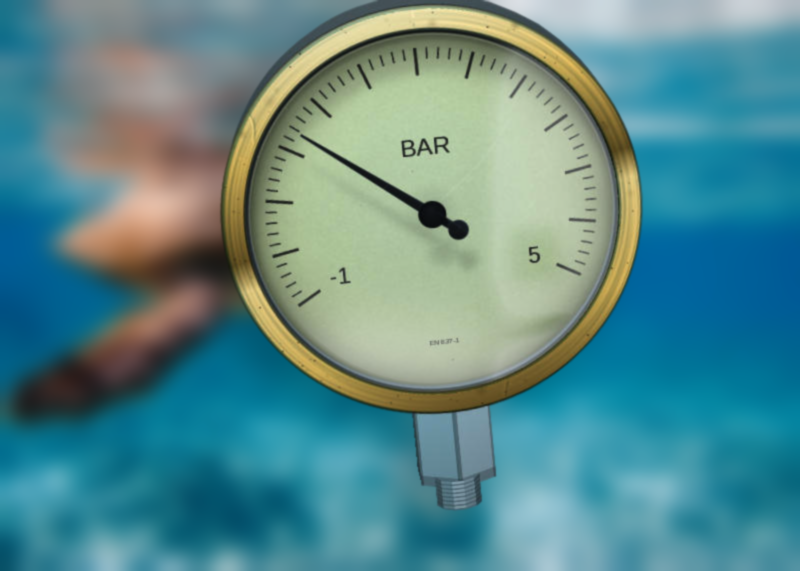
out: 0.7 bar
